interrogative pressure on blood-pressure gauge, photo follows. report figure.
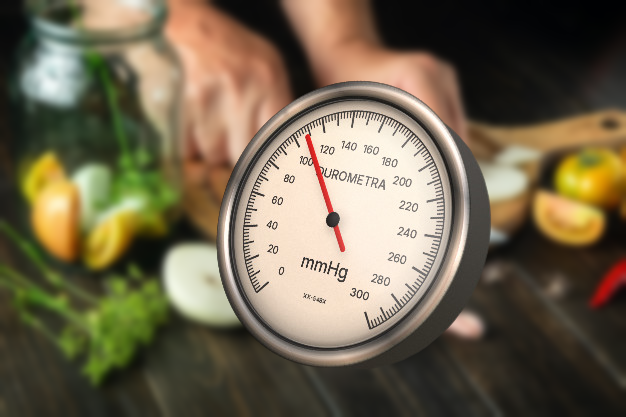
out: 110 mmHg
